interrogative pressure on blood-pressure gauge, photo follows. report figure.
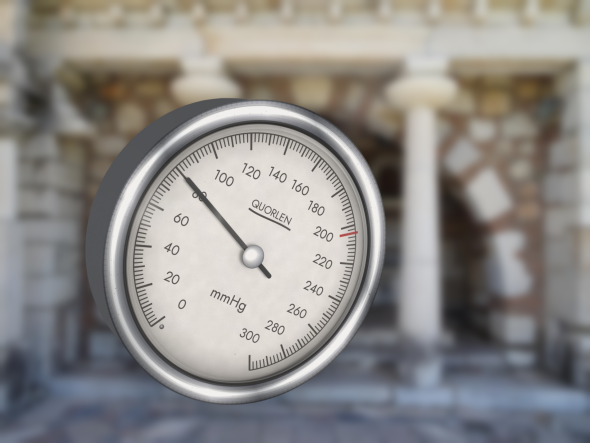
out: 80 mmHg
